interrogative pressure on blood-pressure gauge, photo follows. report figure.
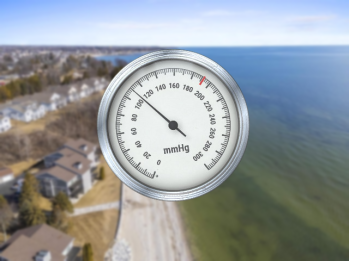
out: 110 mmHg
